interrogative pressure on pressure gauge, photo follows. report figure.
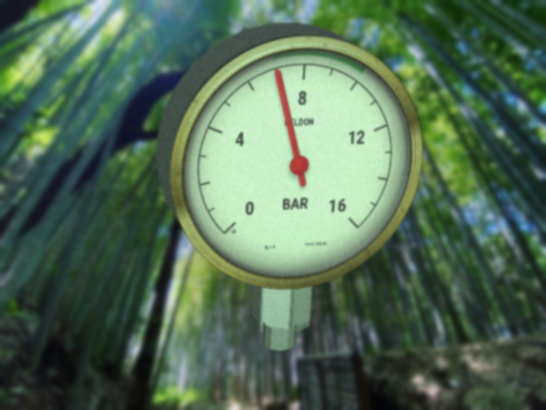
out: 7 bar
